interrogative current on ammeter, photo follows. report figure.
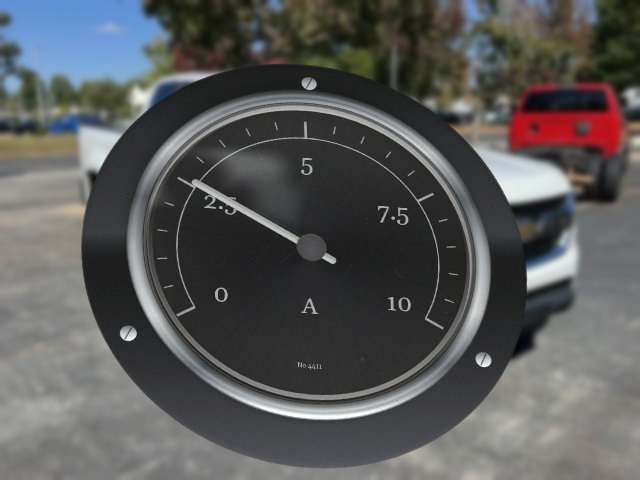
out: 2.5 A
